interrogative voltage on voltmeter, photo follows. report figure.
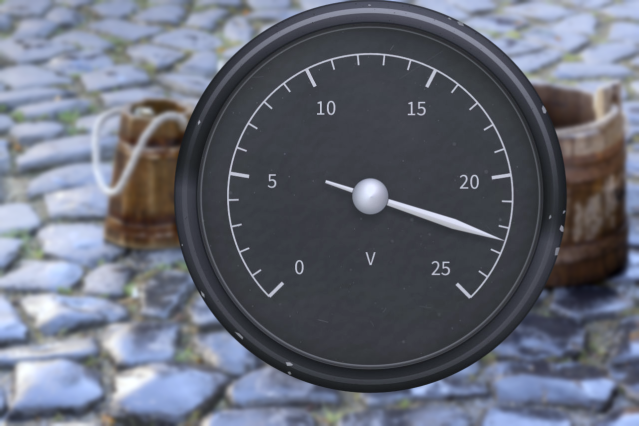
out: 22.5 V
